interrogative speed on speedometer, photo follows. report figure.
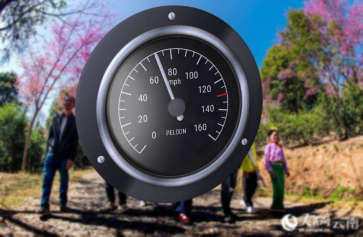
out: 70 mph
